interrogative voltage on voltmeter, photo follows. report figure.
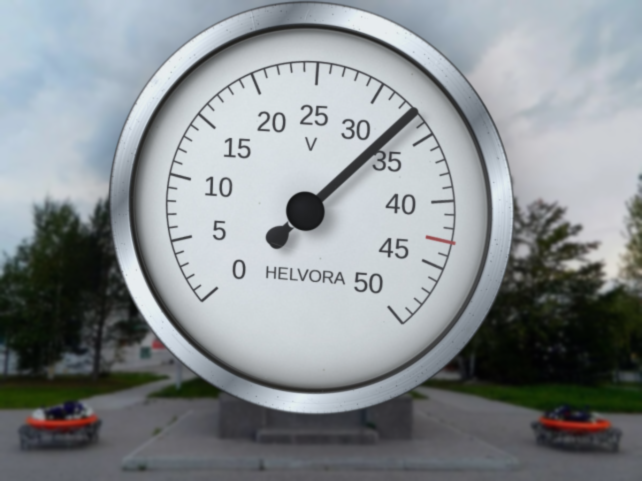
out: 33 V
